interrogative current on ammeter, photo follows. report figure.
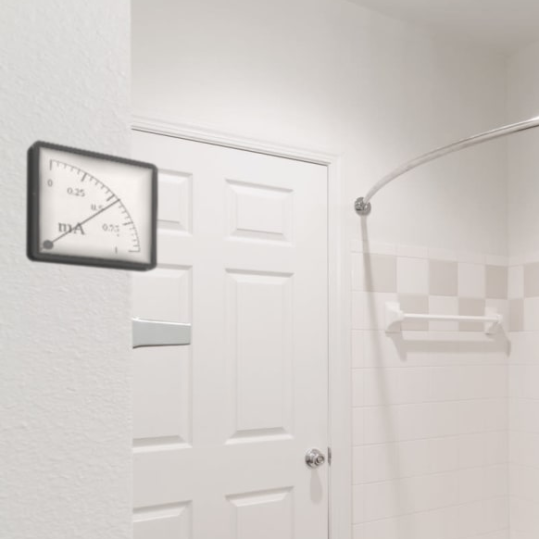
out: 0.55 mA
